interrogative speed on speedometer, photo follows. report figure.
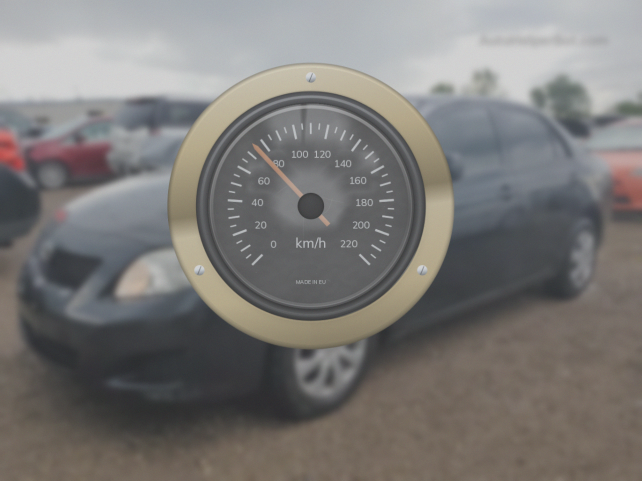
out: 75 km/h
